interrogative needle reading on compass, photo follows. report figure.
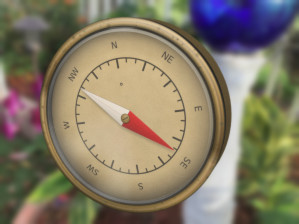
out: 130 °
